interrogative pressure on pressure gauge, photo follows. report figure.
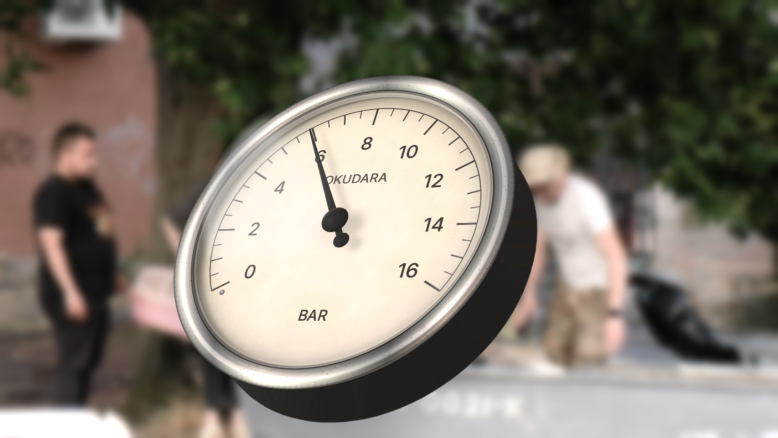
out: 6 bar
